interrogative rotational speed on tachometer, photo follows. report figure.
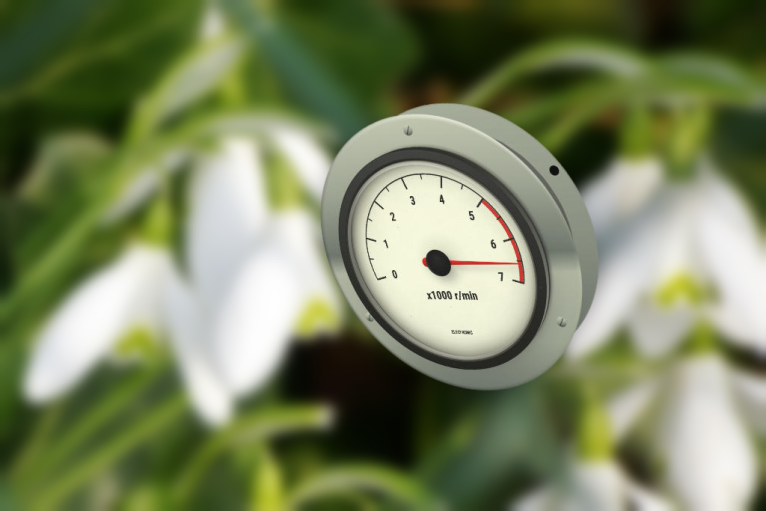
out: 6500 rpm
